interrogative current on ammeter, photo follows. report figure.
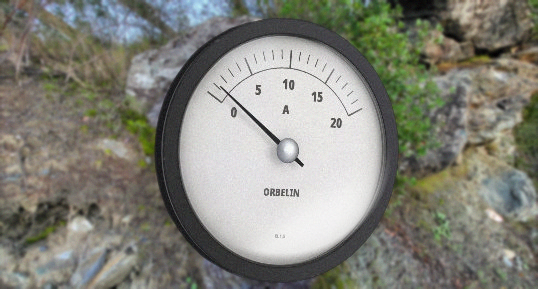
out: 1 A
